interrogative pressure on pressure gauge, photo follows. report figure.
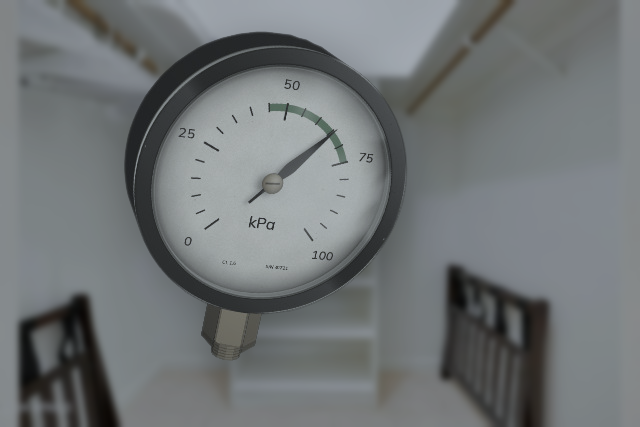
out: 65 kPa
